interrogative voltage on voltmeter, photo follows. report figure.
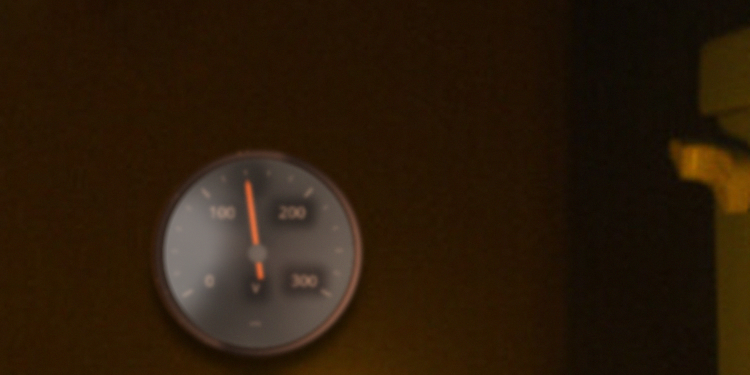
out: 140 V
